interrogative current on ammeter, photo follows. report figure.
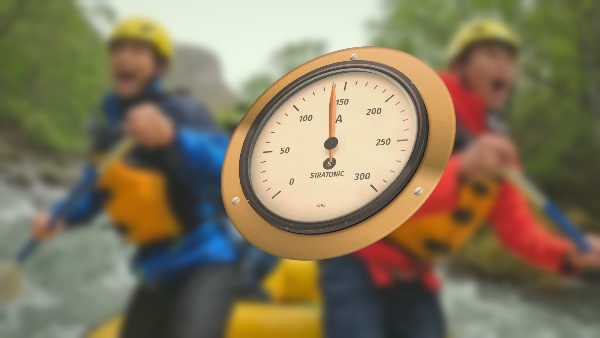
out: 140 A
